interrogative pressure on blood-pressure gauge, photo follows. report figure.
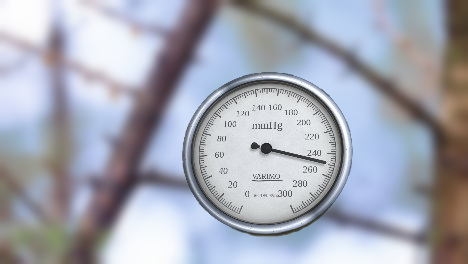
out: 250 mmHg
